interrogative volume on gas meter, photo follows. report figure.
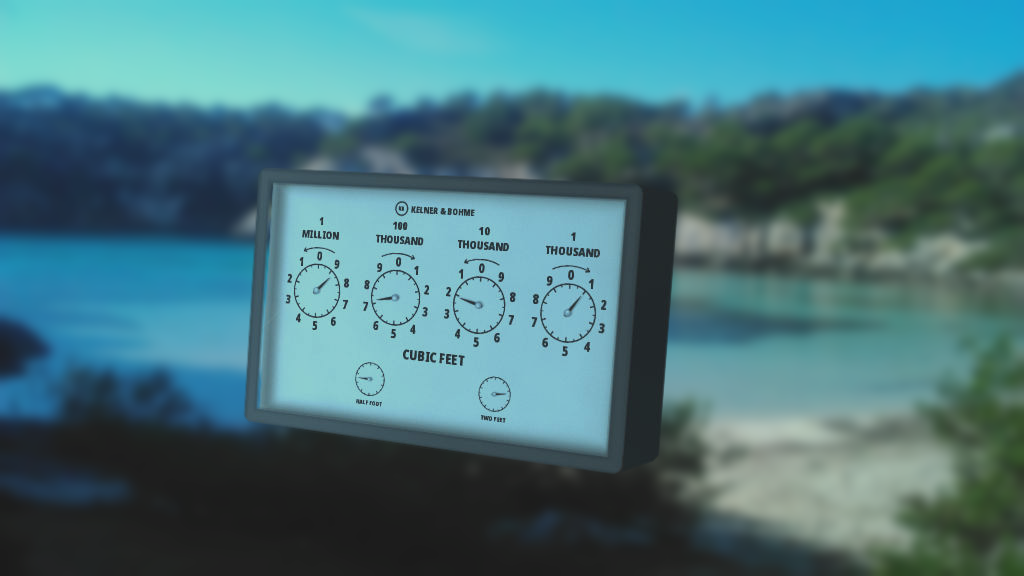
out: 872100 ft³
